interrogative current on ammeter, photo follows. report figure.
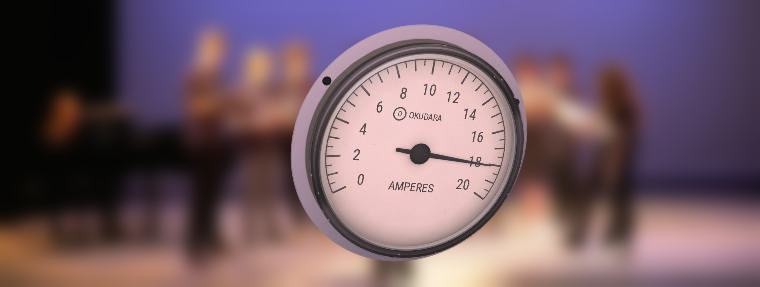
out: 18 A
